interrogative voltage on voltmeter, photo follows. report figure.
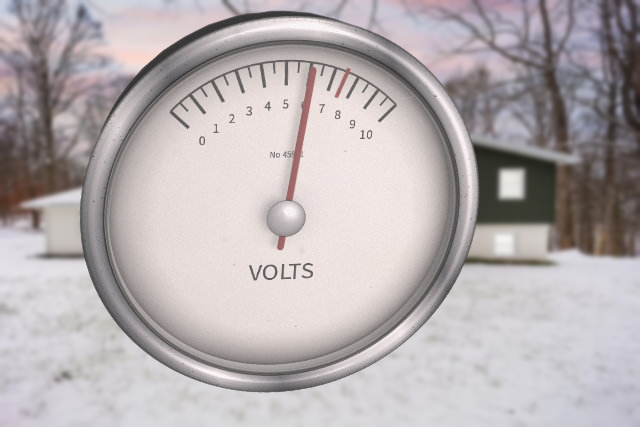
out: 6 V
